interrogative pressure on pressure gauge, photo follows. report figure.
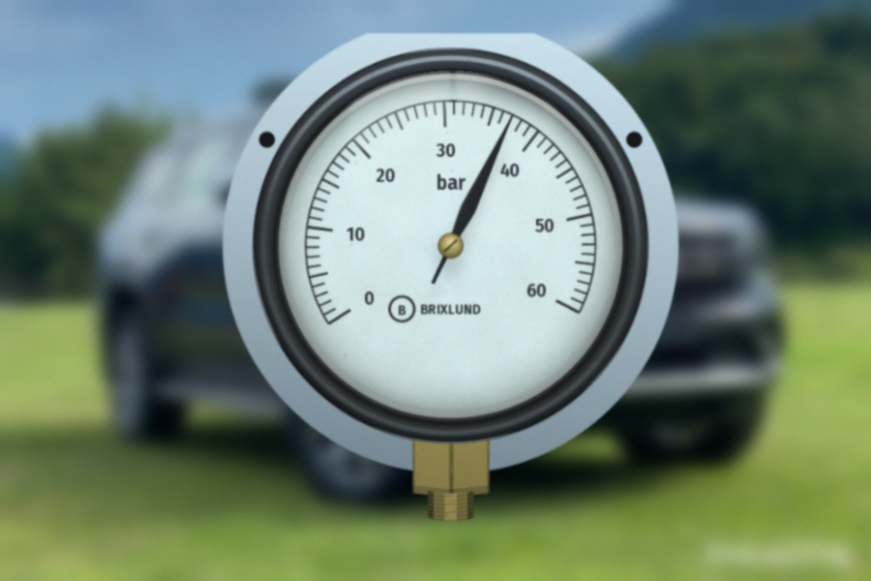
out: 37 bar
